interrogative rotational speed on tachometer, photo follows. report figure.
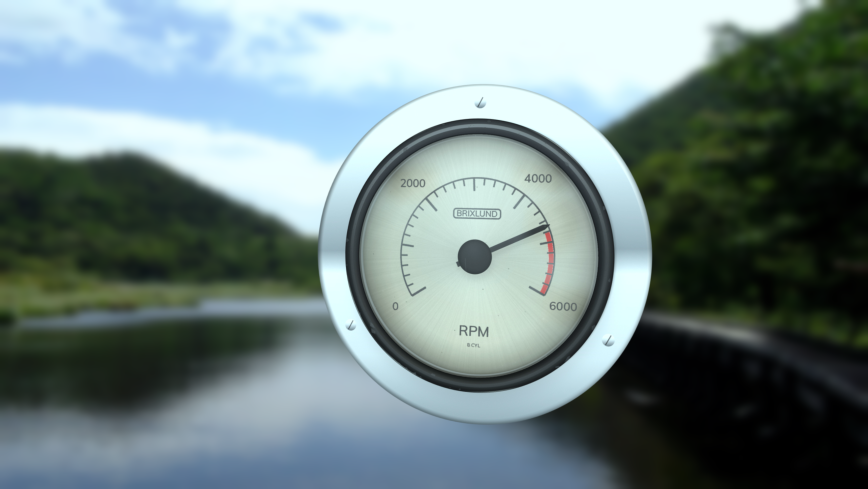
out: 4700 rpm
